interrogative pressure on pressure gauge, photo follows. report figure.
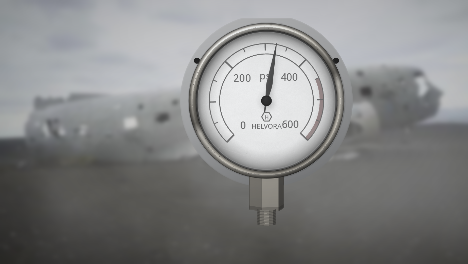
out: 325 psi
